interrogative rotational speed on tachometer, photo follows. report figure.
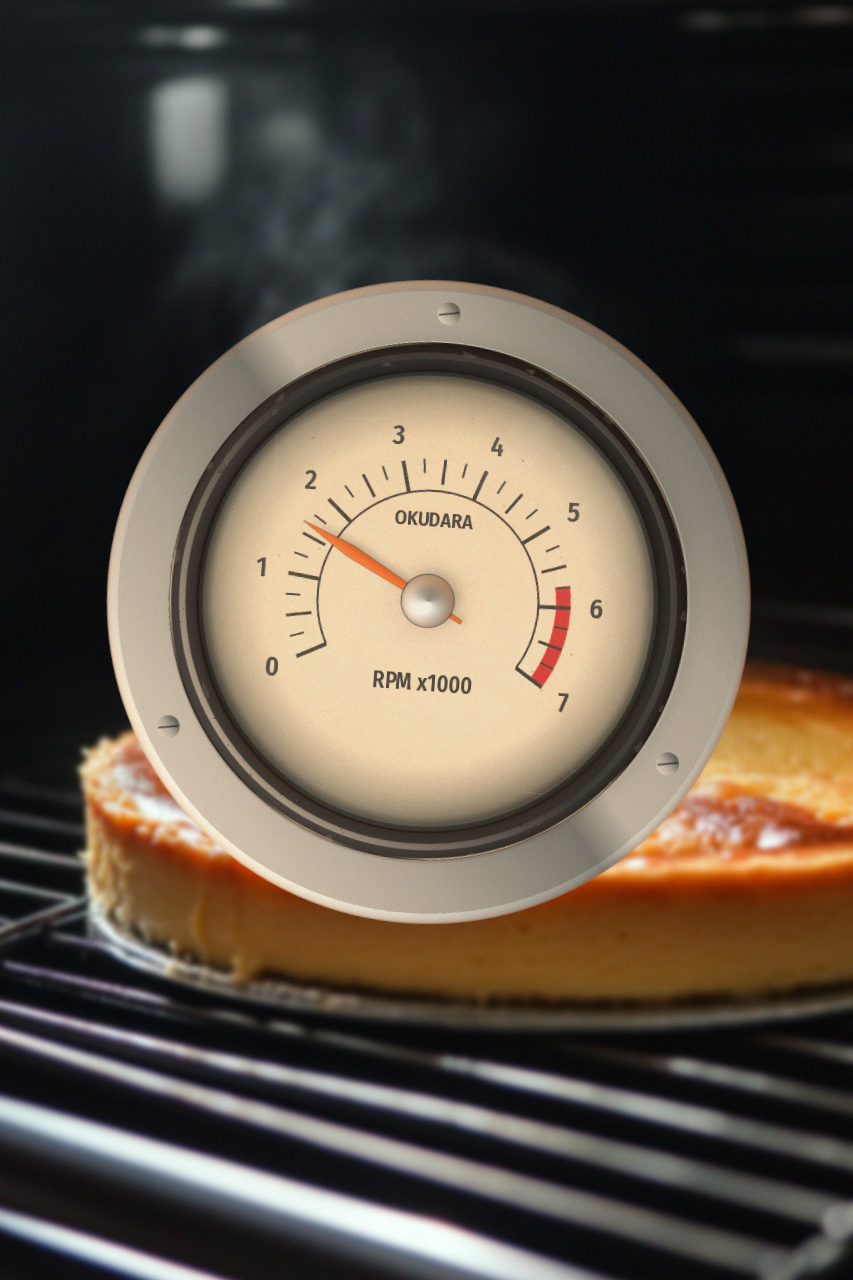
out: 1625 rpm
